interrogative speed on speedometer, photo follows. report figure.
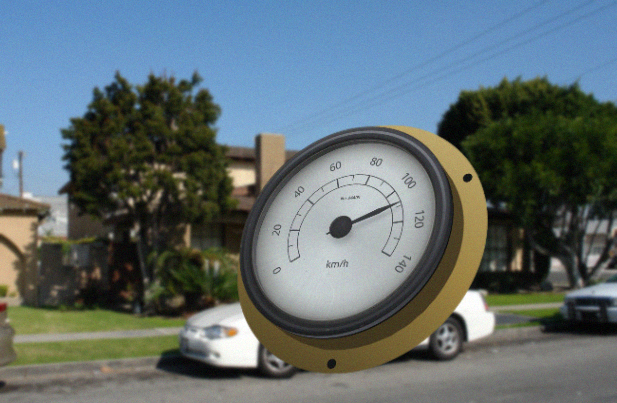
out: 110 km/h
